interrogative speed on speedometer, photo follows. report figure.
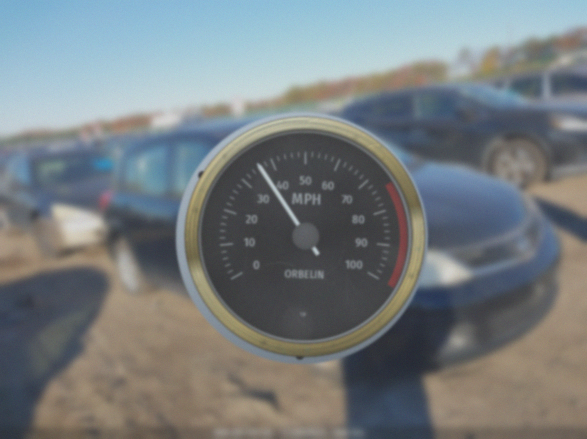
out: 36 mph
